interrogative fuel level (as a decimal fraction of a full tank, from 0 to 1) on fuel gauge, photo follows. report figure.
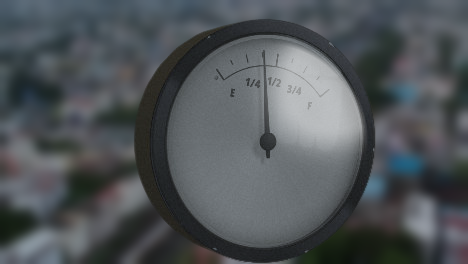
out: 0.375
